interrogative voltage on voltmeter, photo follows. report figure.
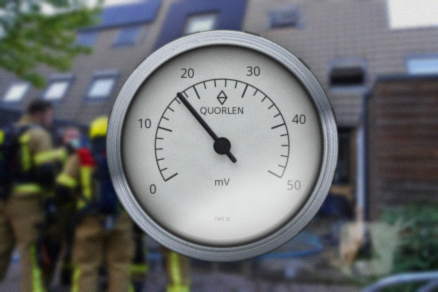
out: 17 mV
